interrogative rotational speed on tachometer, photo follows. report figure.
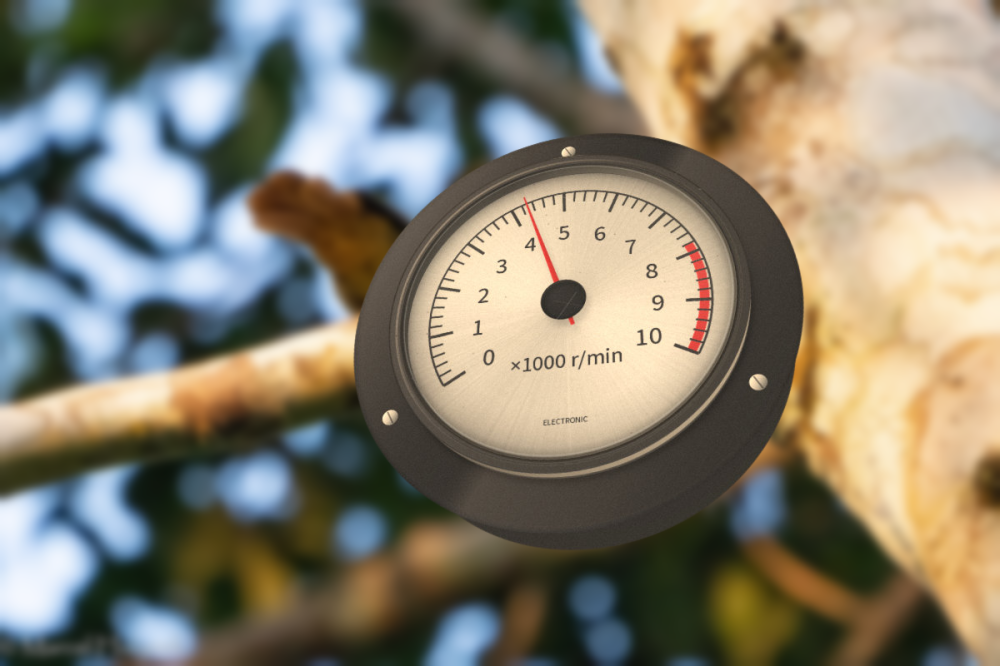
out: 4300 rpm
